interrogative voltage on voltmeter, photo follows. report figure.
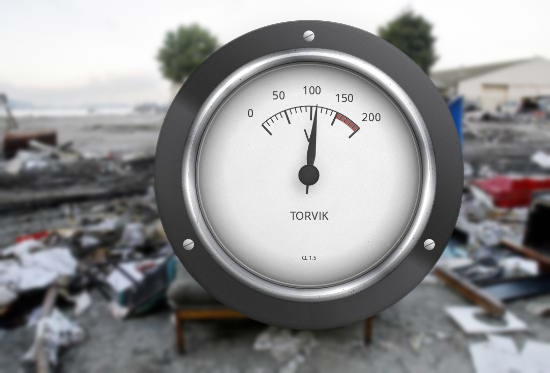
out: 110 V
